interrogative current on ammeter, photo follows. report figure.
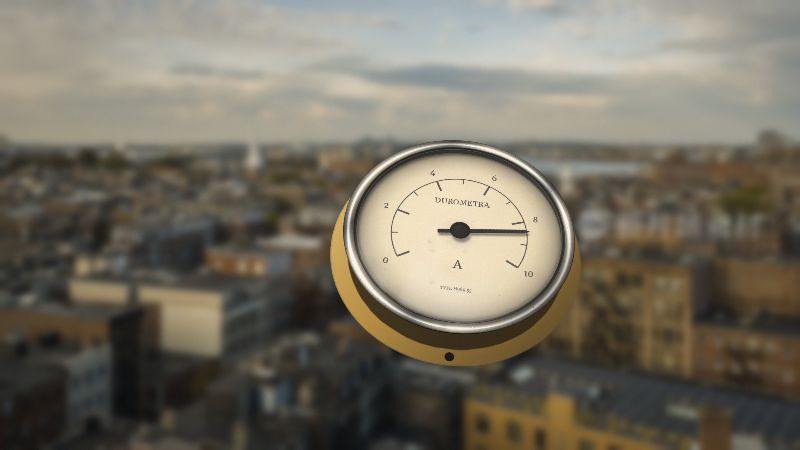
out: 8.5 A
